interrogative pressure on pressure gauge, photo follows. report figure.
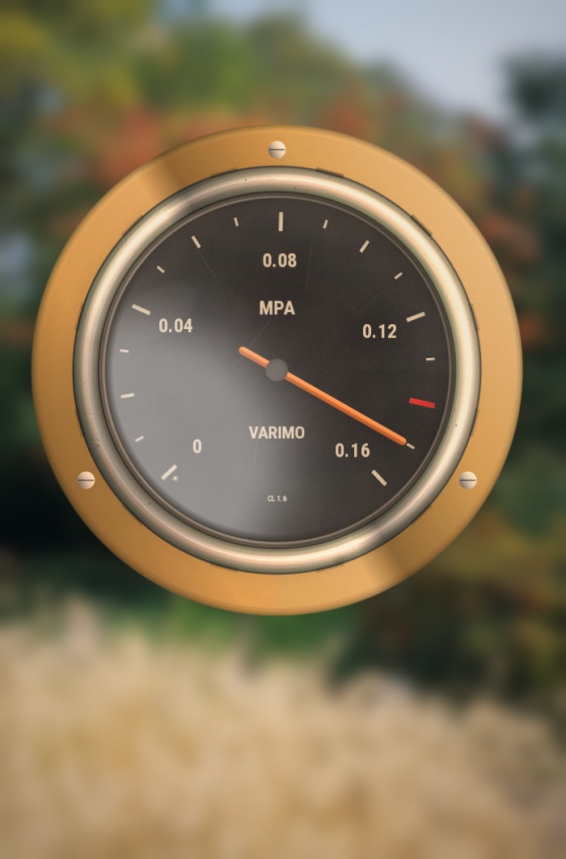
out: 0.15 MPa
